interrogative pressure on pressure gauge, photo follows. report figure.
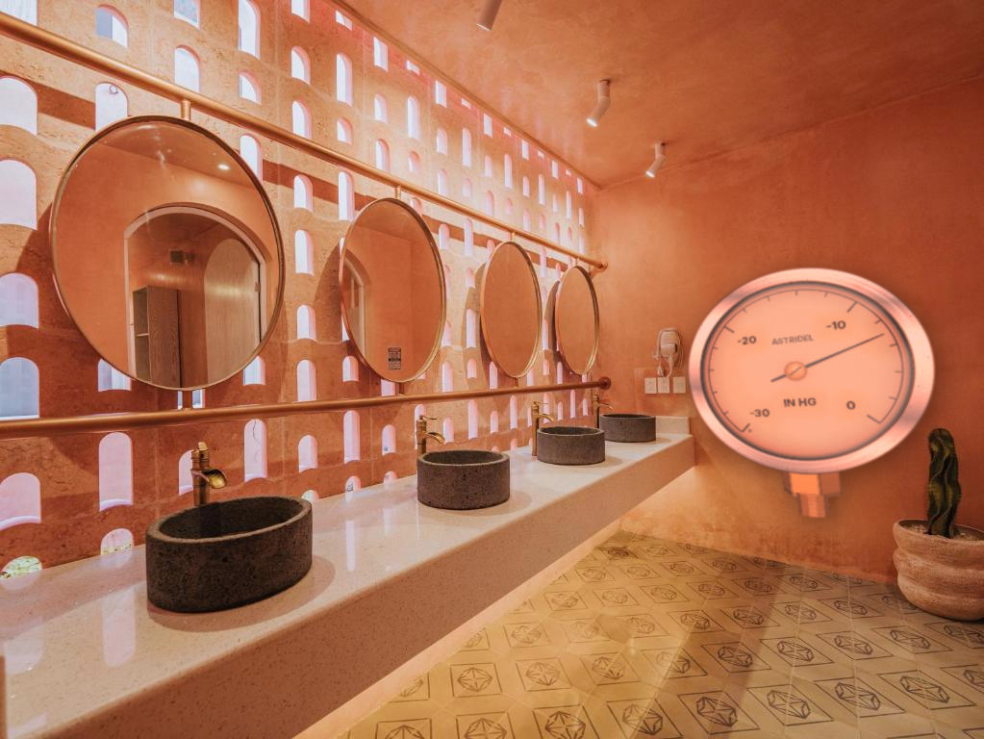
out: -7 inHg
